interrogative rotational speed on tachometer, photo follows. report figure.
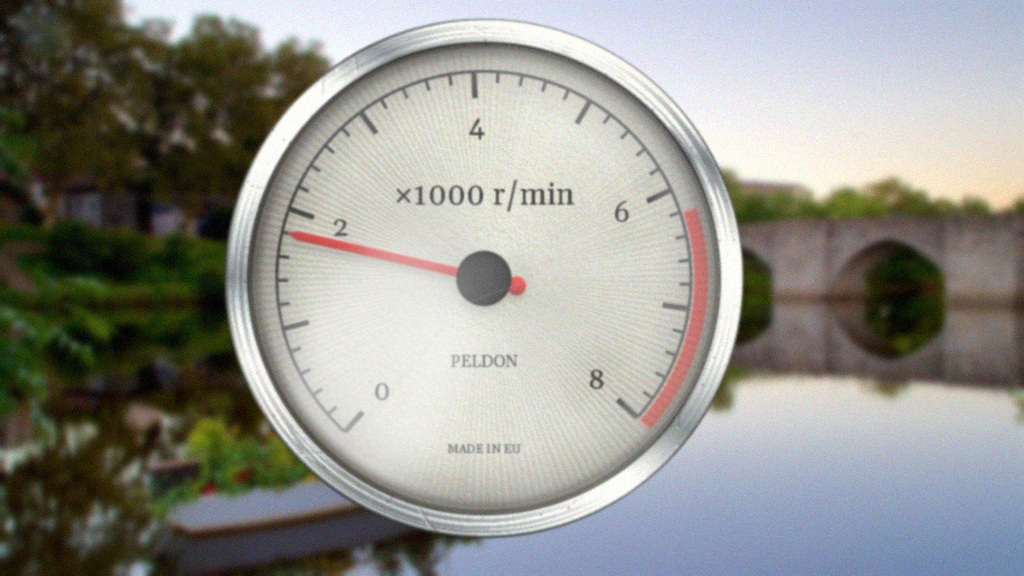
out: 1800 rpm
